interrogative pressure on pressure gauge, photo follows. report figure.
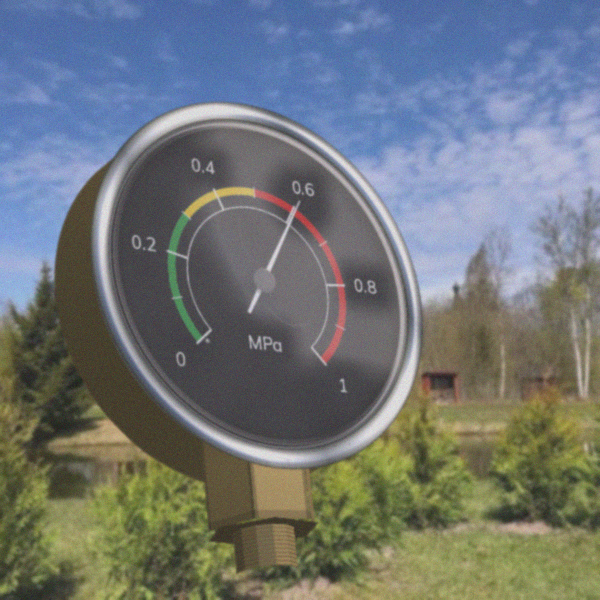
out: 0.6 MPa
